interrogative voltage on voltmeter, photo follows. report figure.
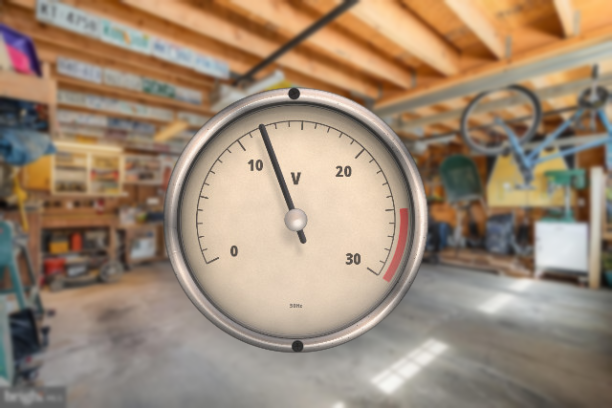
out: 12 V
